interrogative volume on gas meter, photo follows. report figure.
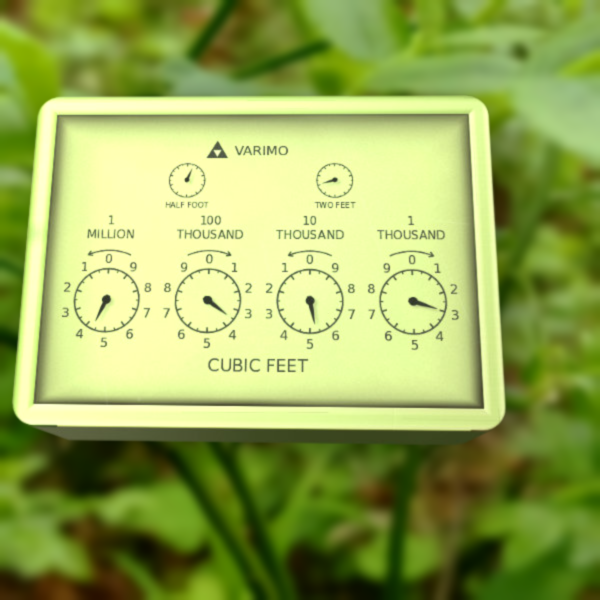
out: 435300 ft³
